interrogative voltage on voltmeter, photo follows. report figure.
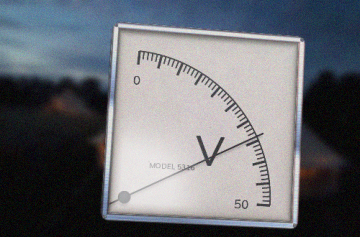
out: 34 V
